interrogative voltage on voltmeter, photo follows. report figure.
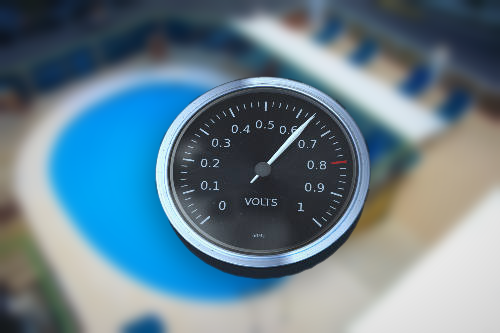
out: 0.64 V
